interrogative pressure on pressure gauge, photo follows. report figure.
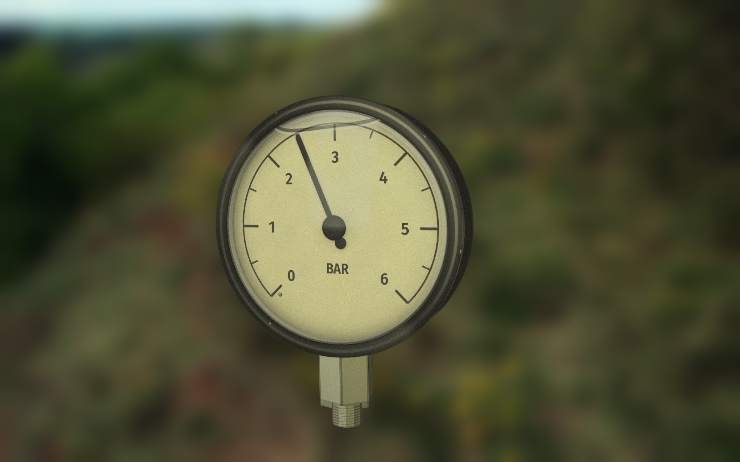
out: 2.5 bar
